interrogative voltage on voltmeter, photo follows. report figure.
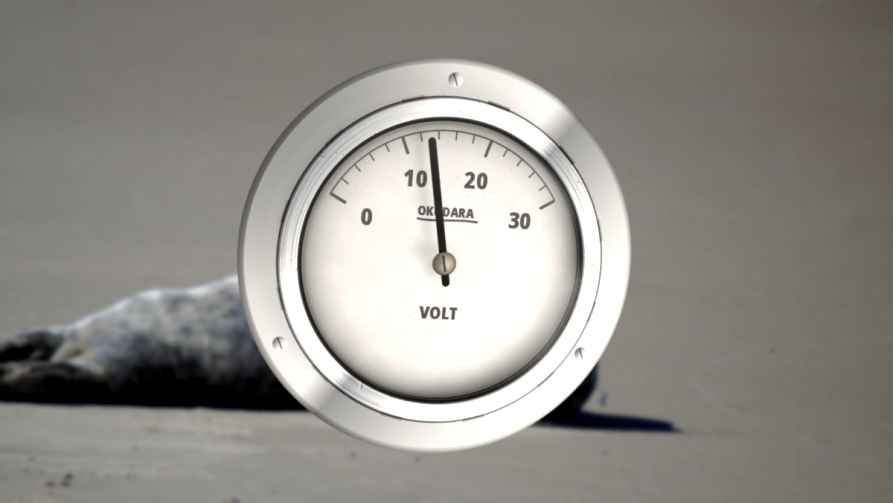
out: 13 V
